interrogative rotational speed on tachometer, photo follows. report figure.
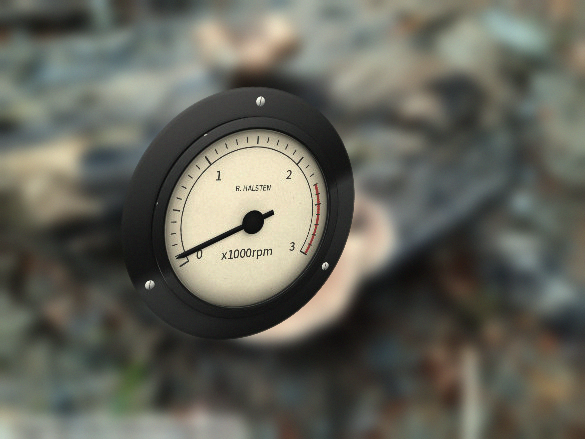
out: 100 rpm
